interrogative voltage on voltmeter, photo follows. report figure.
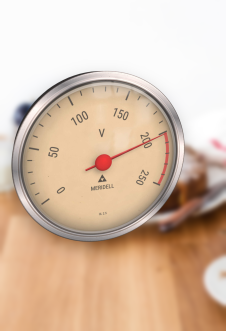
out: 200 V
